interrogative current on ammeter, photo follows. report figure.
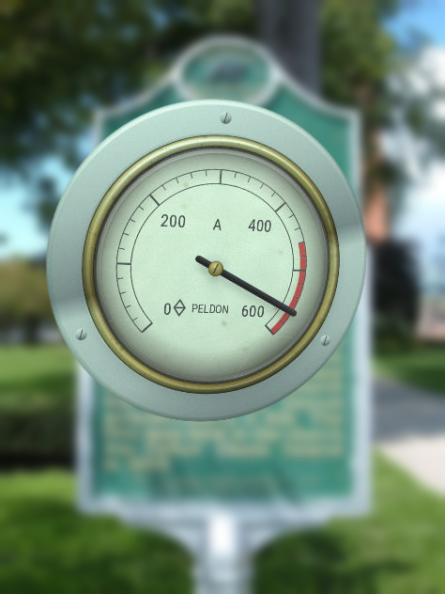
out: 560 A
